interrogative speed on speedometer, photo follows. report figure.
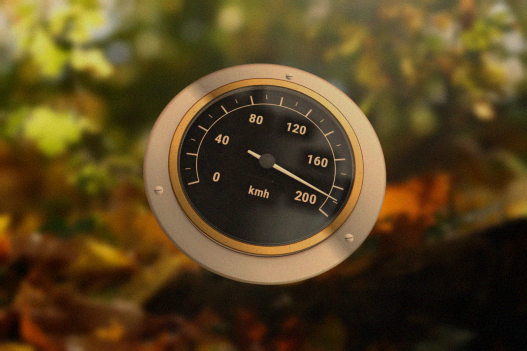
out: 190 km/h
